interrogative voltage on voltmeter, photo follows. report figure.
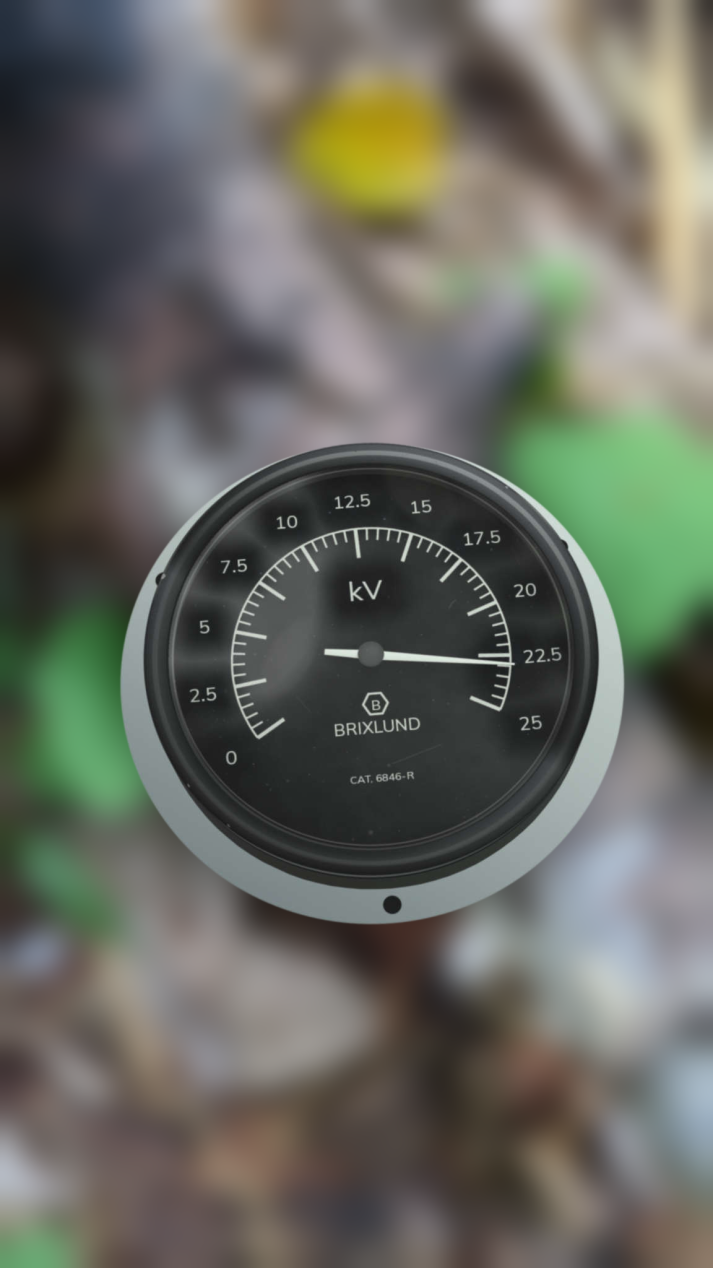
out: 23 kV
